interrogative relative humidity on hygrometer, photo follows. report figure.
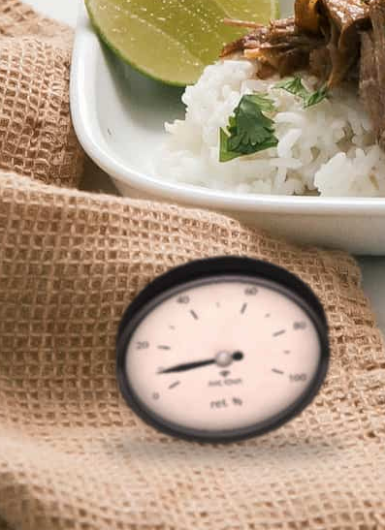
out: 10 %
